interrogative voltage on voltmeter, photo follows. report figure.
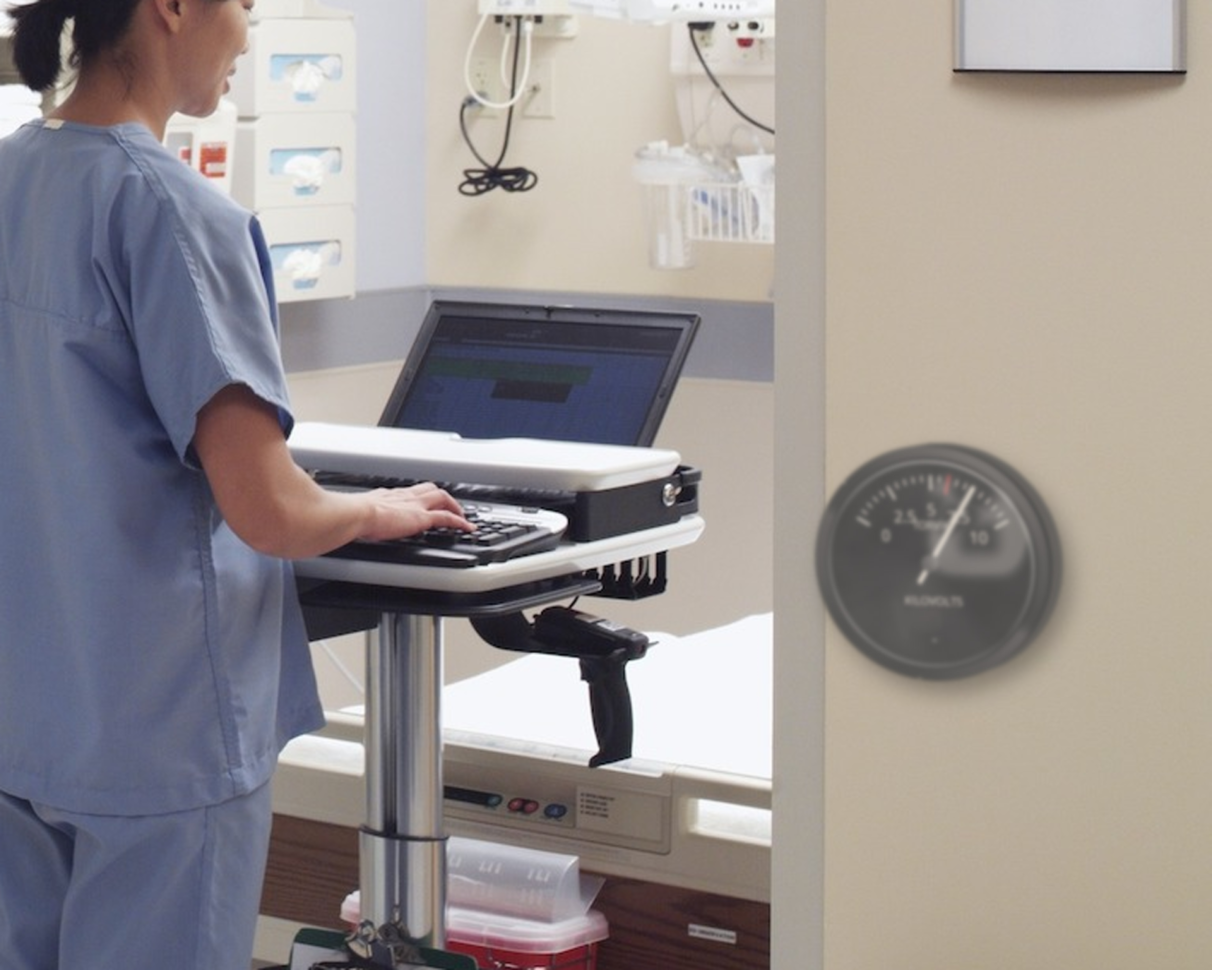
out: 7.5 kV
